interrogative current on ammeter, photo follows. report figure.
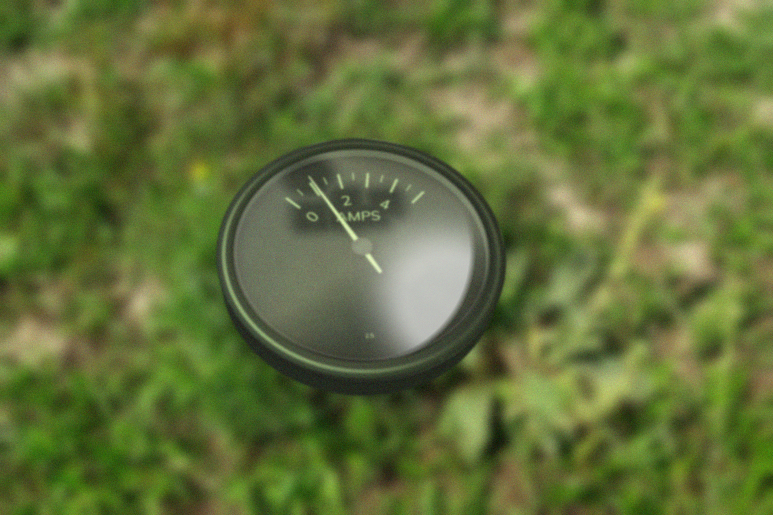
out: 1 A
